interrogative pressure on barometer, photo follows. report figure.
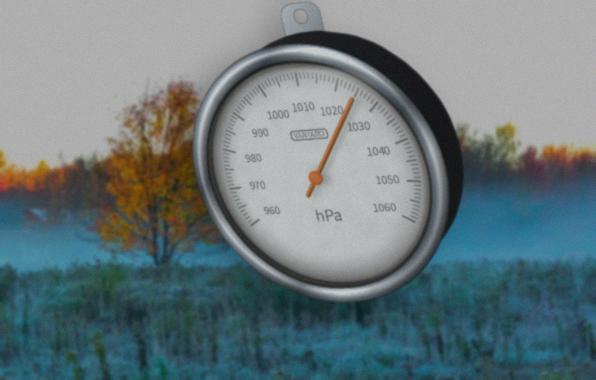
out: 1025 hPa
